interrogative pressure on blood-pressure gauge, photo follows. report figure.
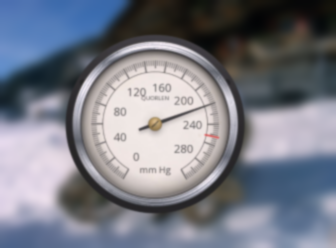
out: 220 mmHg
